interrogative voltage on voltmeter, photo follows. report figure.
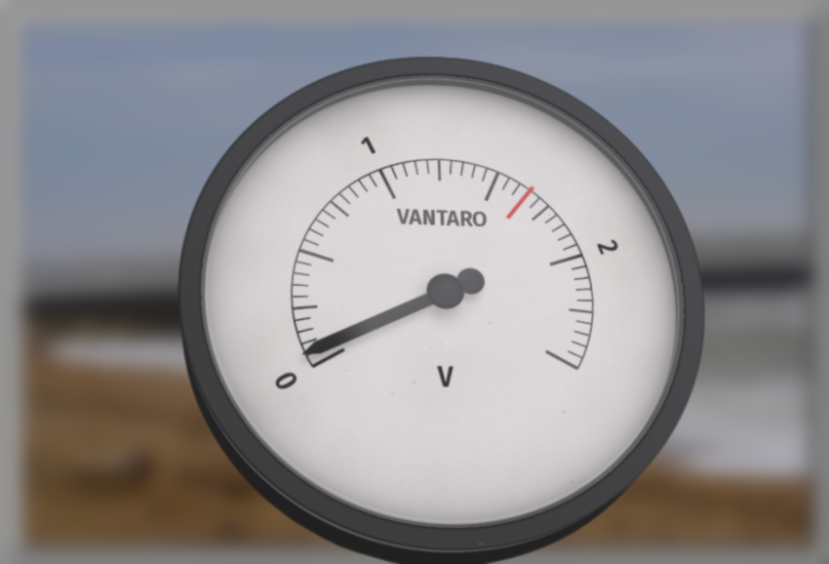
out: 0.05 V
